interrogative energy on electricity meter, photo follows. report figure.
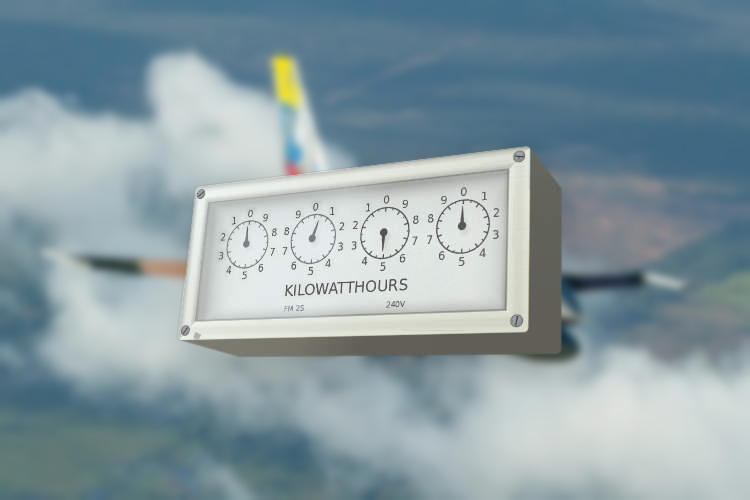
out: 50 kWh
